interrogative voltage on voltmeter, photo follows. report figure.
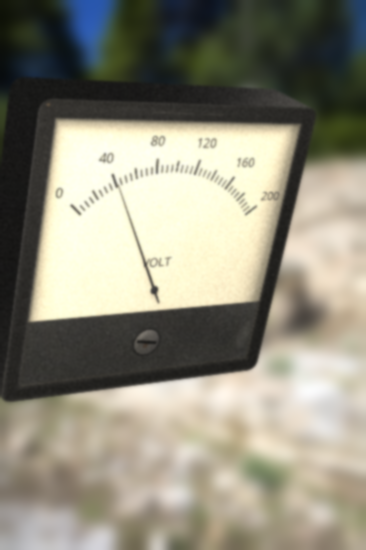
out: 40 V
